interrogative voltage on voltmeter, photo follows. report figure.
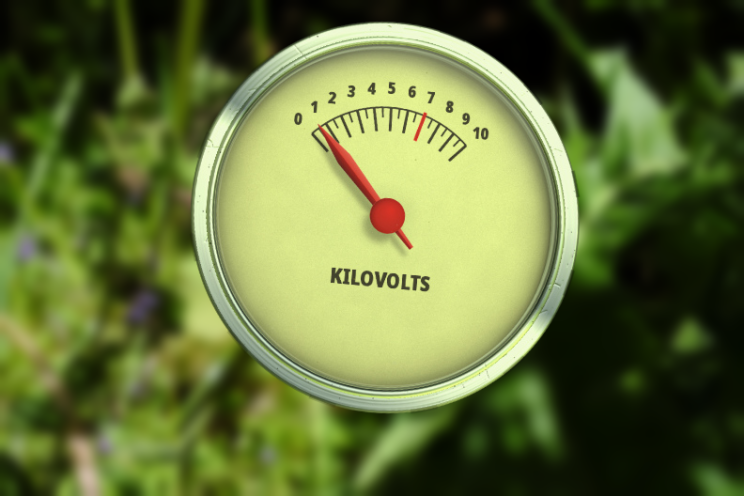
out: 0.5 kV
